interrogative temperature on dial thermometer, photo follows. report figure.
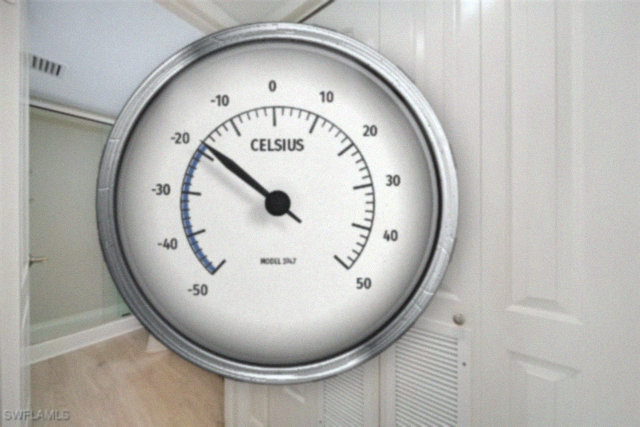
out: -18 °C
